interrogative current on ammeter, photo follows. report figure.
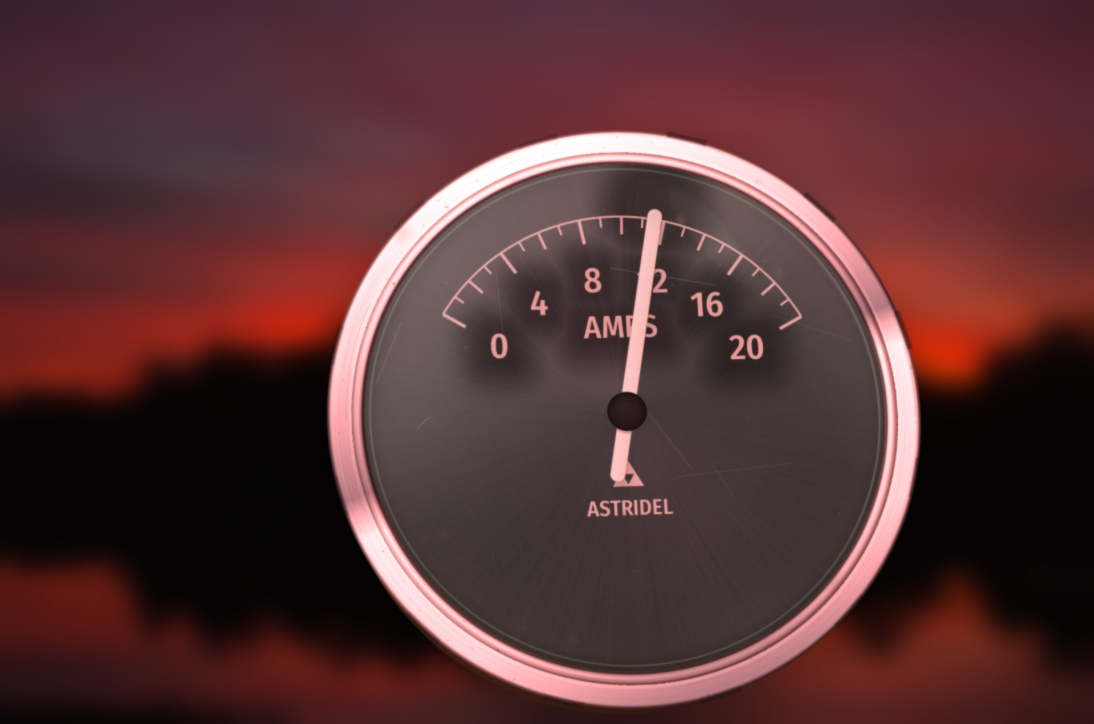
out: 11.5 A
